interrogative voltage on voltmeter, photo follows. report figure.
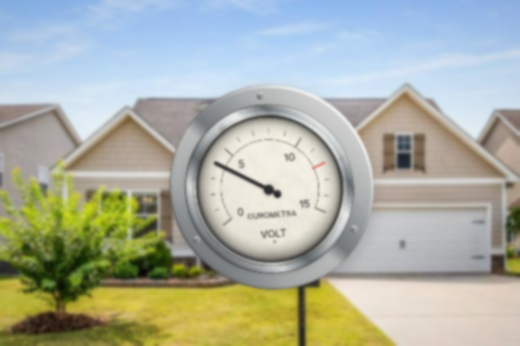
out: 4 V
